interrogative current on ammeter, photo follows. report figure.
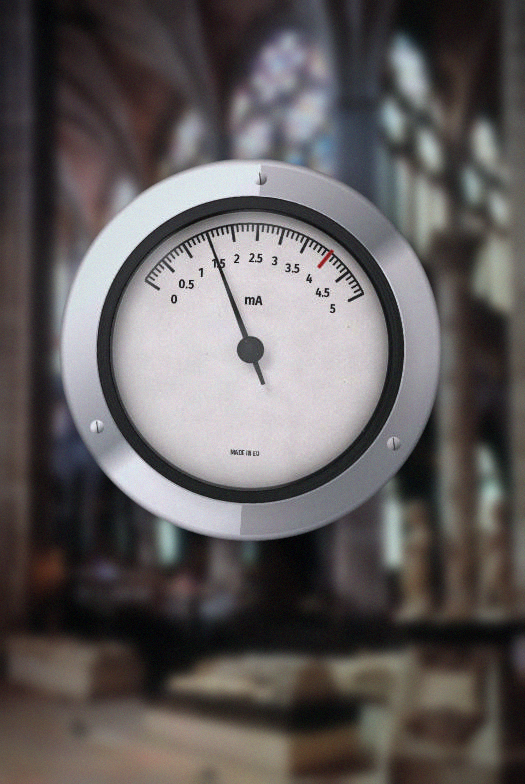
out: 1.5 mA
